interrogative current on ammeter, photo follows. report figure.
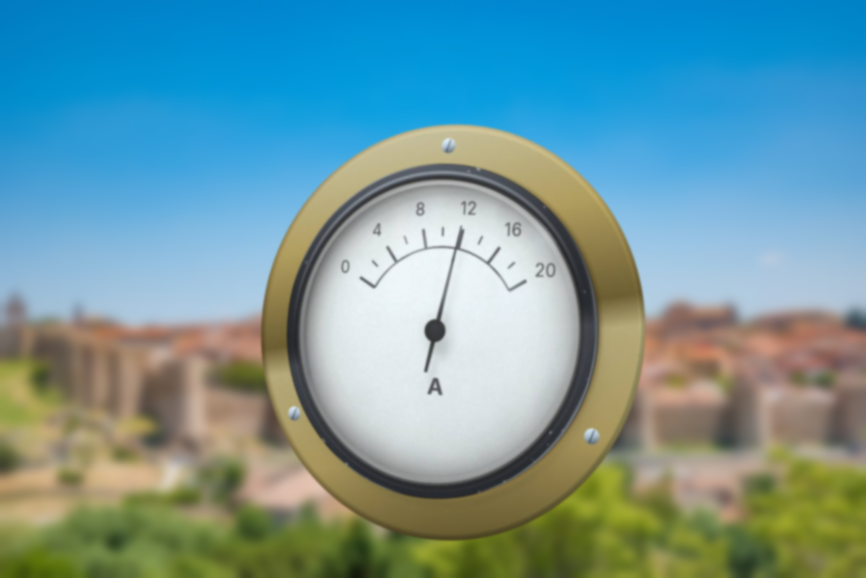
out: 12 A
